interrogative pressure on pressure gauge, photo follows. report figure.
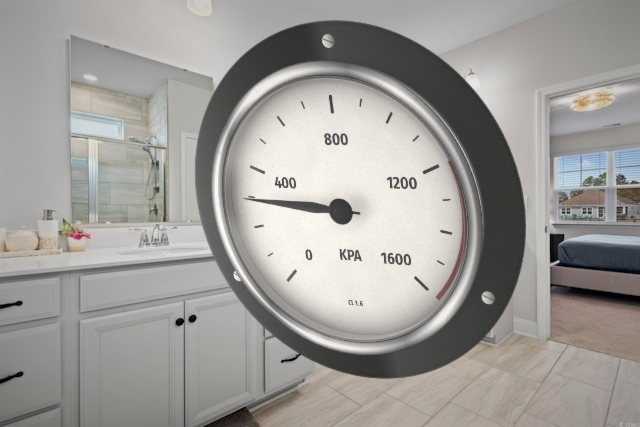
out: 300 kPa
